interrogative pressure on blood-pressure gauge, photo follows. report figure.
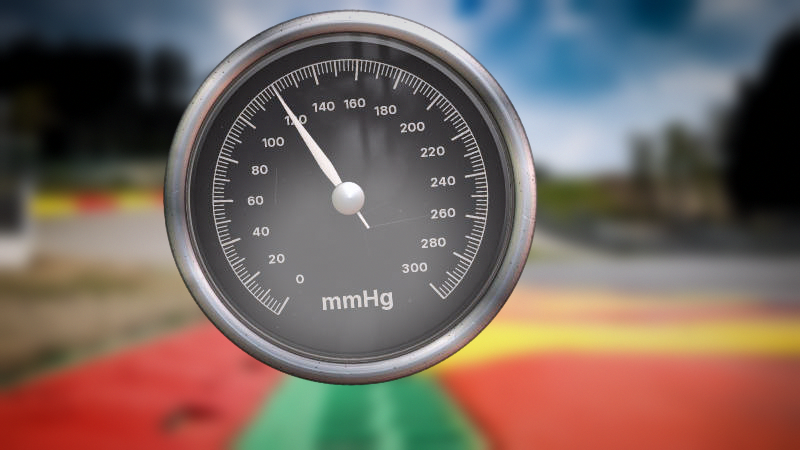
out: 120 mmHg
